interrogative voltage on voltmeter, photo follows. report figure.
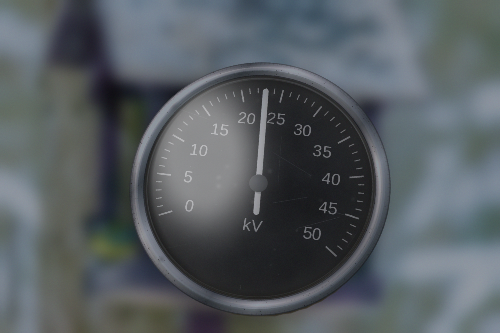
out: 23 kV
